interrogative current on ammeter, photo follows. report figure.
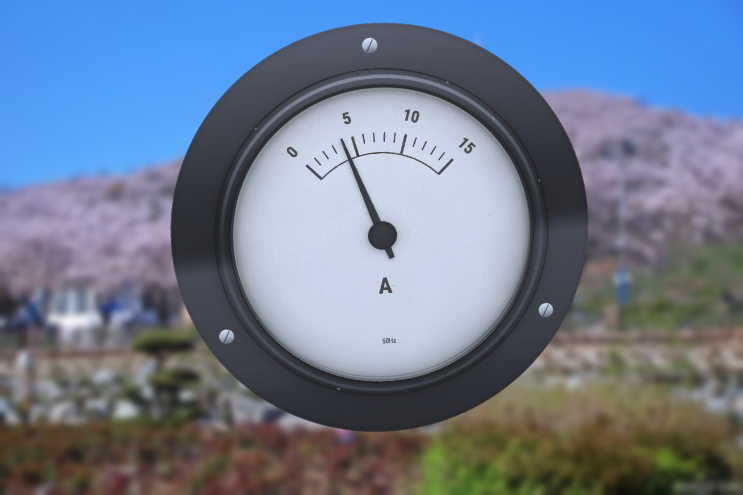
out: 4 A
